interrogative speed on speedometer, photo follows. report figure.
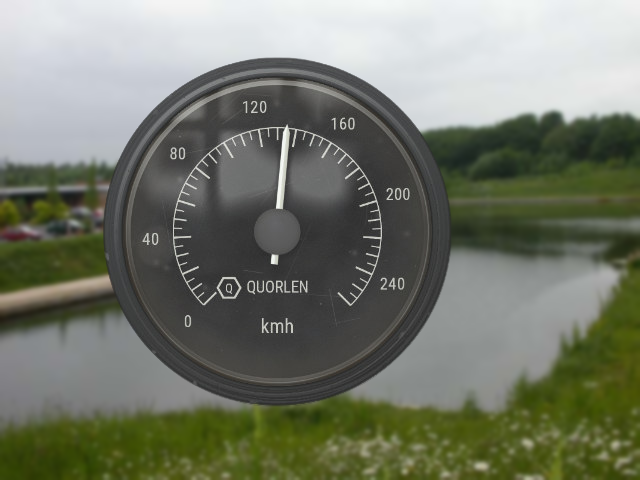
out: 135 km/h
